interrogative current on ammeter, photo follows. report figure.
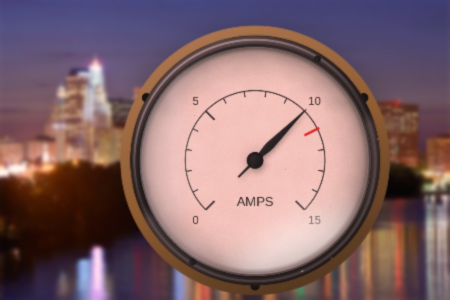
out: 10 A
